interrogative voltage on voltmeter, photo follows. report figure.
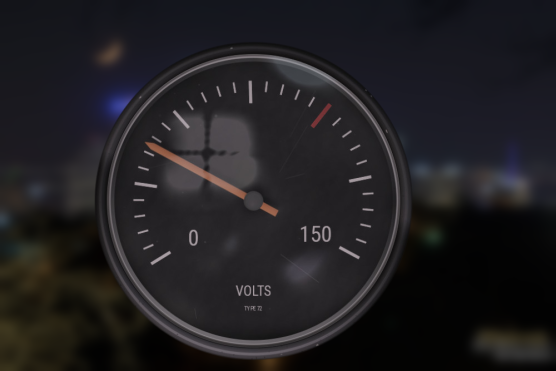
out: 37.5 V
